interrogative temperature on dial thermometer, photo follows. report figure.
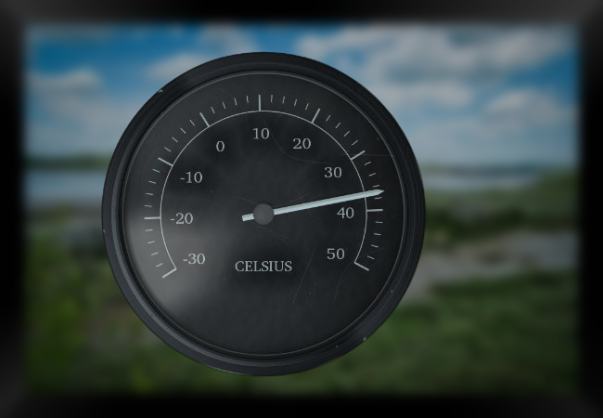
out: 37 °C
